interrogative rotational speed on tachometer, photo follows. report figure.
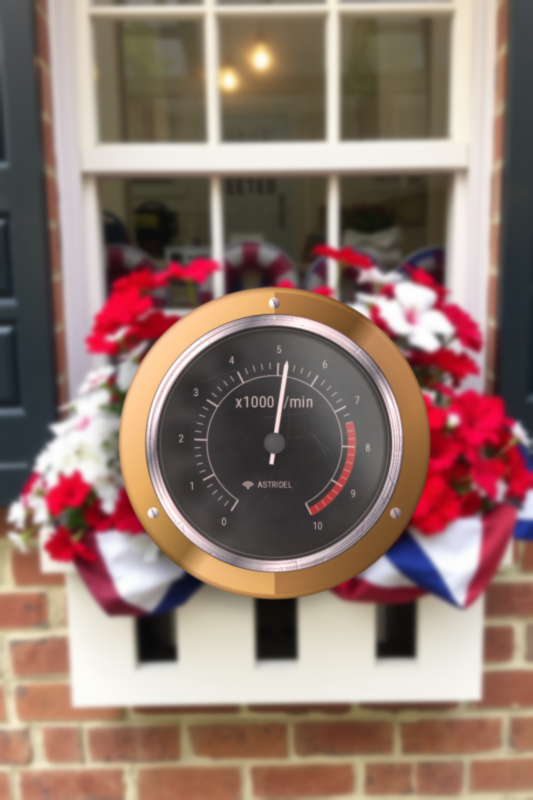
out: 5200 rpm
